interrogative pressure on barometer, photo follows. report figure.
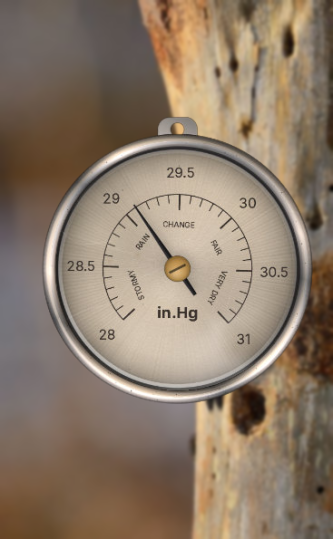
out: 29.1 inHg
